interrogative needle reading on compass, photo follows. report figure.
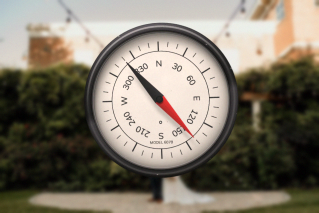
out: 140 °
